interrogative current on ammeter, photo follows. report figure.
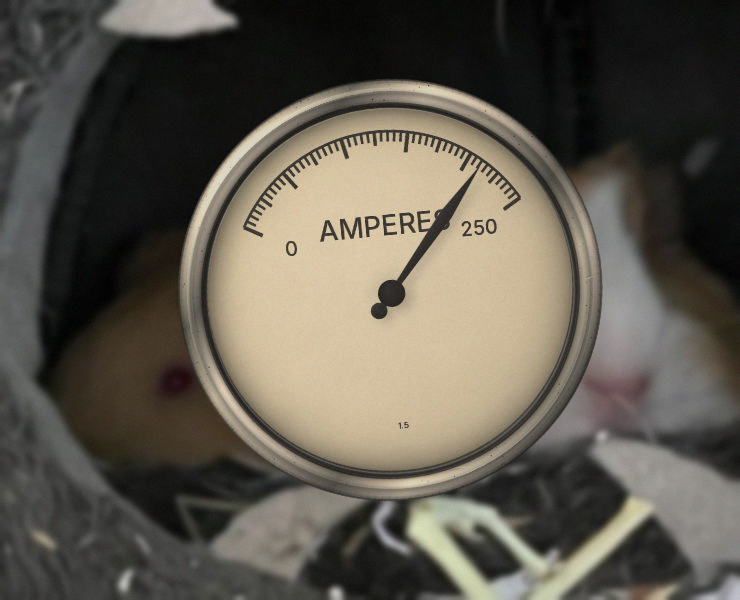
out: 210 A
